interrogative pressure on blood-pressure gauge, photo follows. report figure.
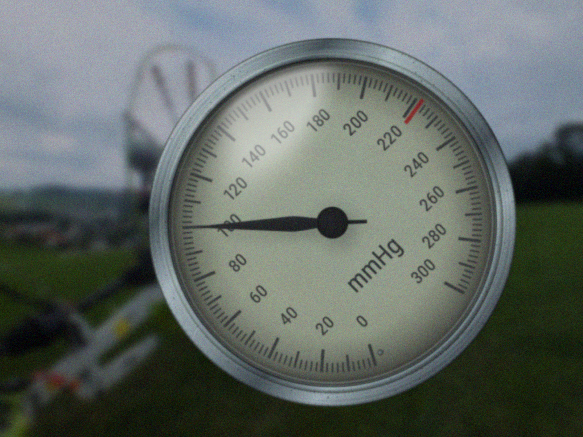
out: 100 mmHg
